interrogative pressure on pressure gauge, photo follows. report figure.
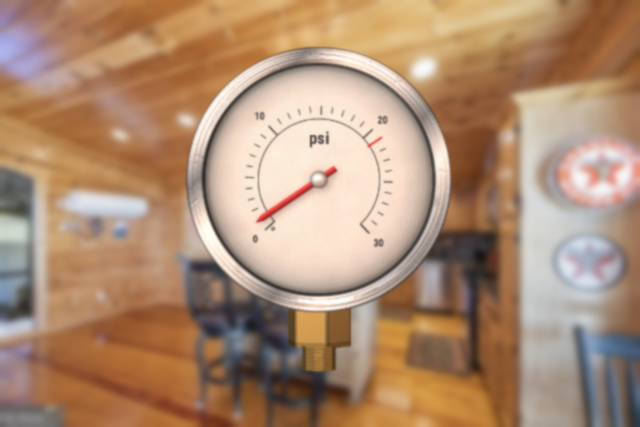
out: 1 psi
